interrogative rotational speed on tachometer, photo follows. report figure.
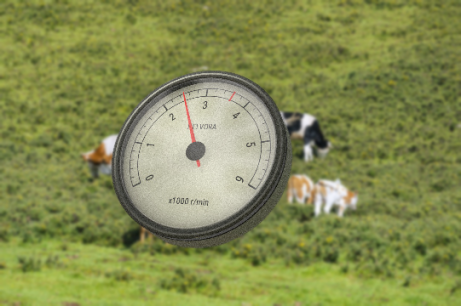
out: 2500 rpm
